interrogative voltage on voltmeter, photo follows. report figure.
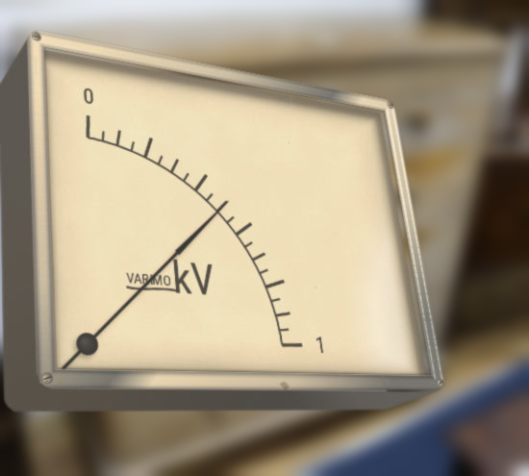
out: 0.5 kV
